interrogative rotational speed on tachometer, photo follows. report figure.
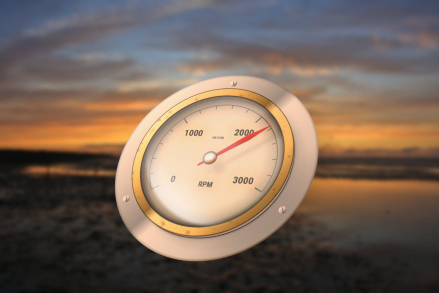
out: 2200 rpm
